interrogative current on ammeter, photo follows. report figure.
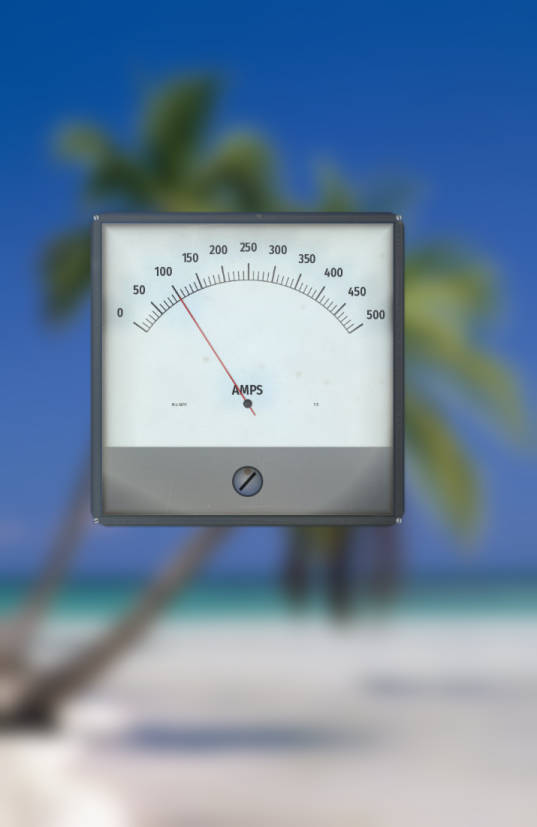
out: 100 A
